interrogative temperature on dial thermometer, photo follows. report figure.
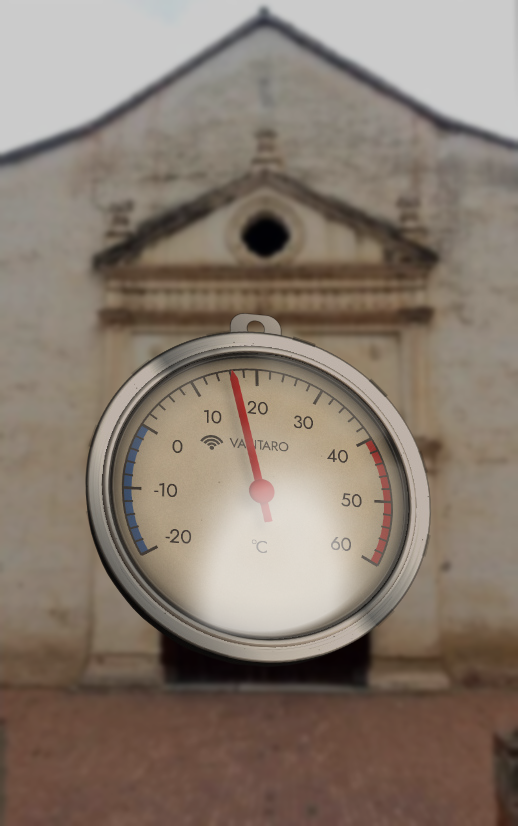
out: 16 °C
